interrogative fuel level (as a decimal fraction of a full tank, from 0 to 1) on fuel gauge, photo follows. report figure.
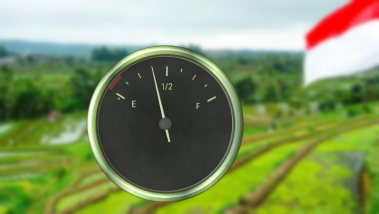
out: 0.375
